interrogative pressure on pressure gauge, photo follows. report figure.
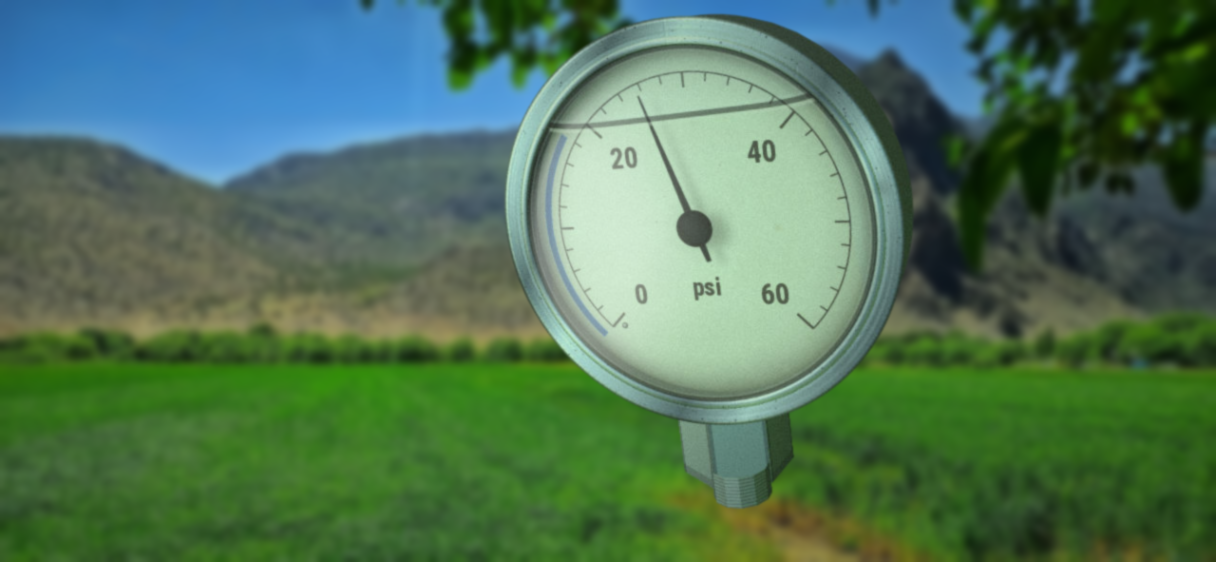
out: 26 psi
